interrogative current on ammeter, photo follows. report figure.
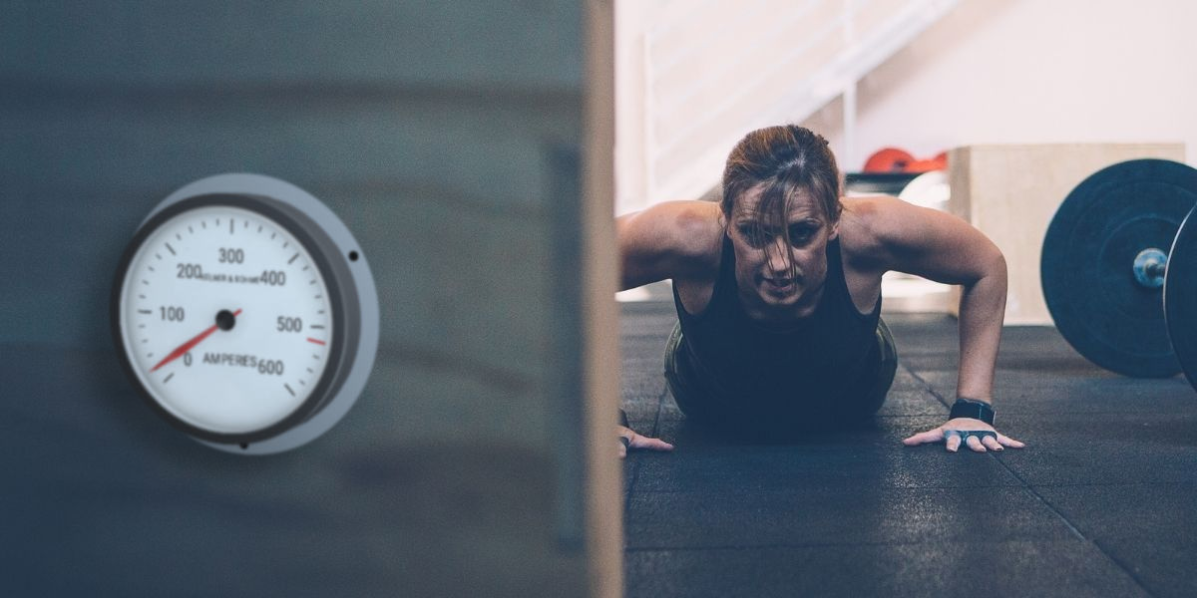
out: 20 A
